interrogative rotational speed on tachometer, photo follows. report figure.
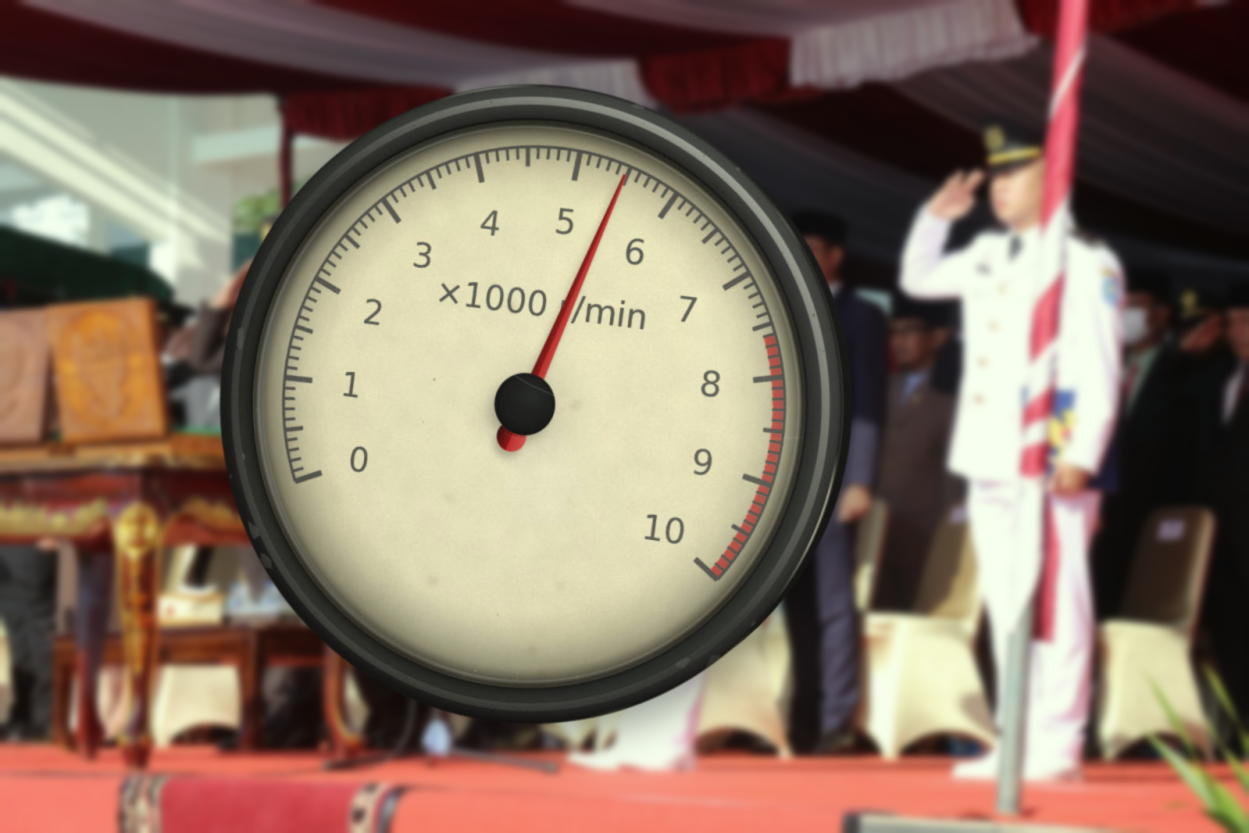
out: 5500 rpm
